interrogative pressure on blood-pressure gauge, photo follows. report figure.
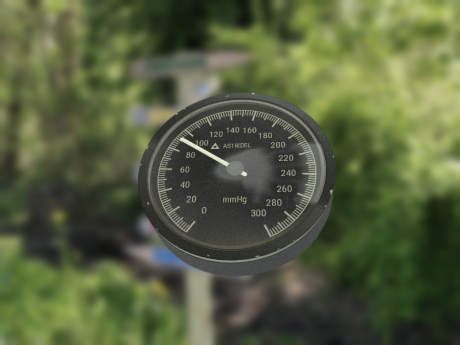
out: 90 mmHg
